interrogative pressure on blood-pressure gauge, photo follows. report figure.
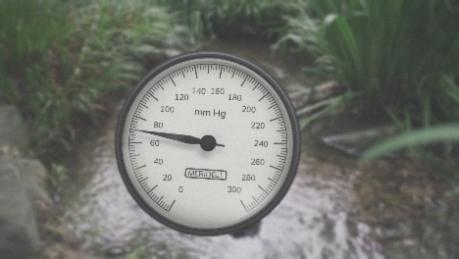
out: 70 mmHg
